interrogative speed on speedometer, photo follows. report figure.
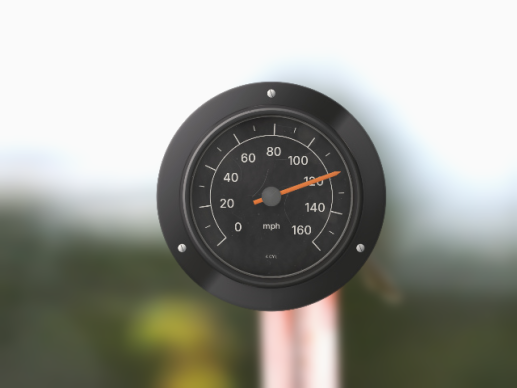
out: 120 mph
